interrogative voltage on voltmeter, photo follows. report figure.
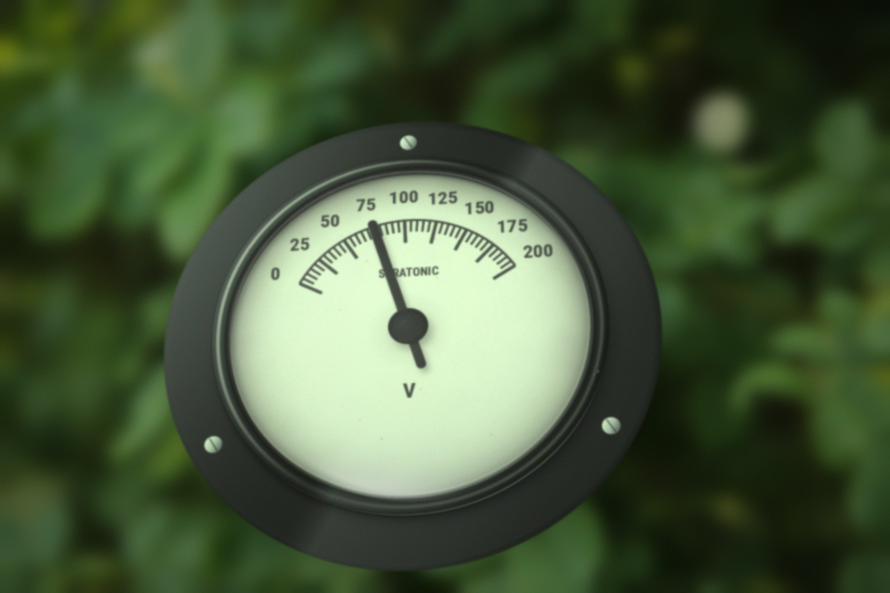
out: 75 V
